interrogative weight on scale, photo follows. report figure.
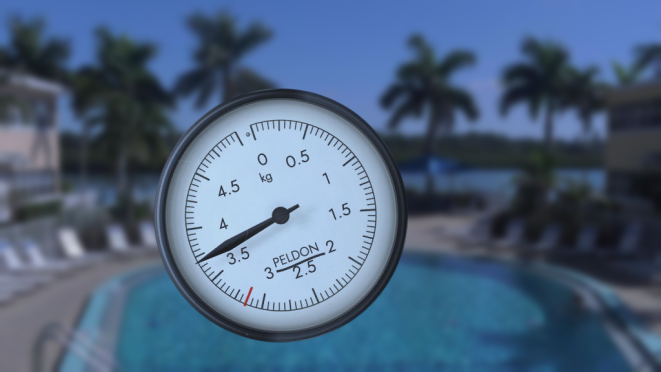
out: 3.7 kg
